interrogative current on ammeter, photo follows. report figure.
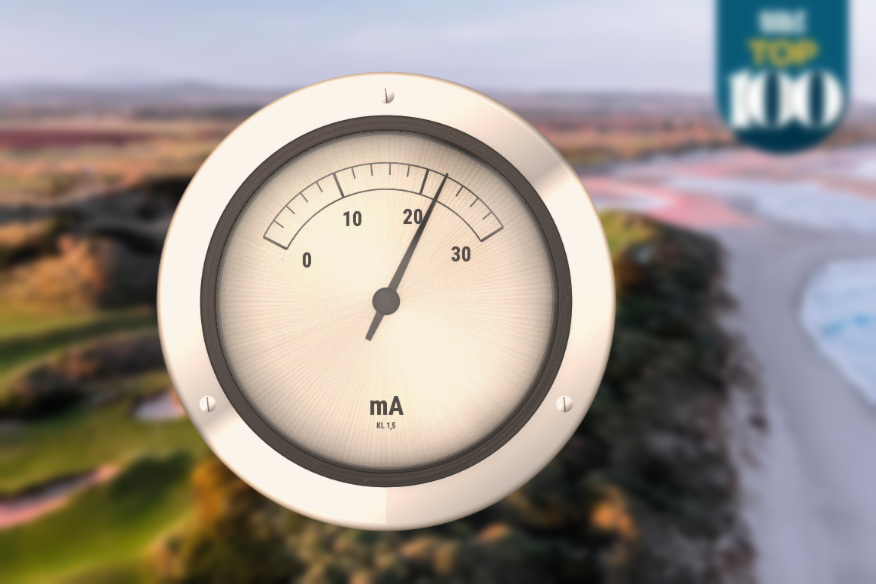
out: 22 mA
